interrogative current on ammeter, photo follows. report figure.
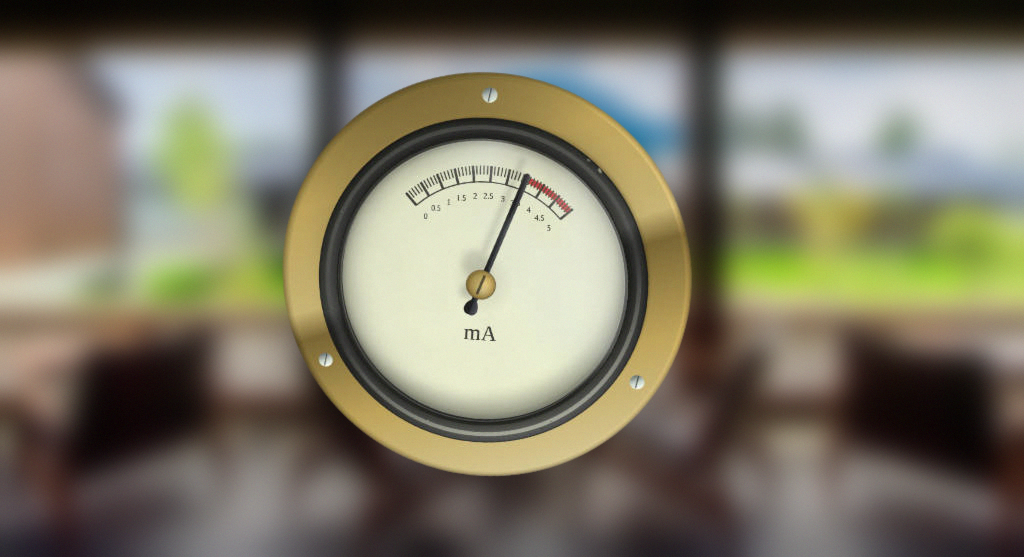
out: 3.5 mA
